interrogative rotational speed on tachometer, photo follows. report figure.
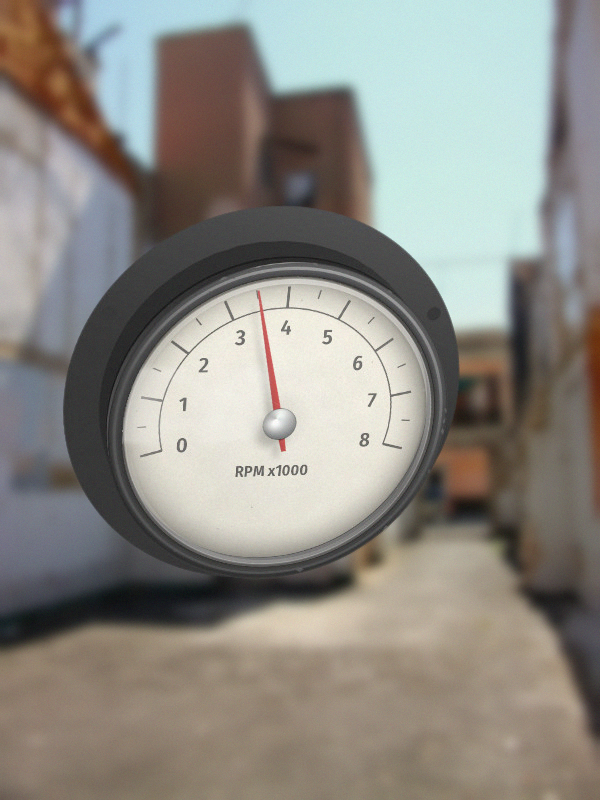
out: 3500 rpm
